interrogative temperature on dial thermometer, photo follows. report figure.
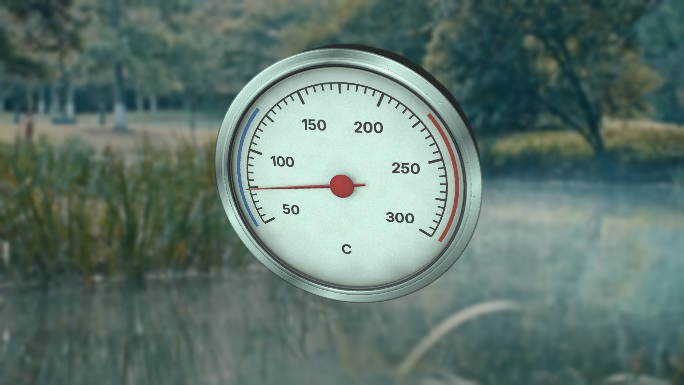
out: 75 °C
